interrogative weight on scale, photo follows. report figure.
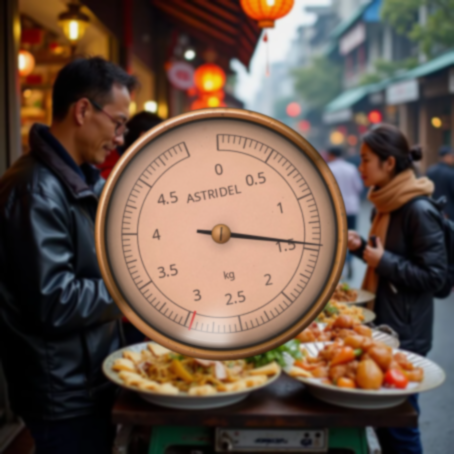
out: 1.45 kg
